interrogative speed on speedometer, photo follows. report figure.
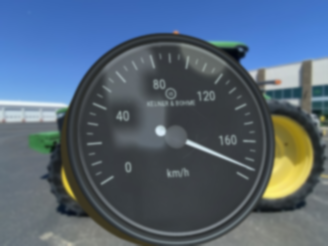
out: 175 km/h
